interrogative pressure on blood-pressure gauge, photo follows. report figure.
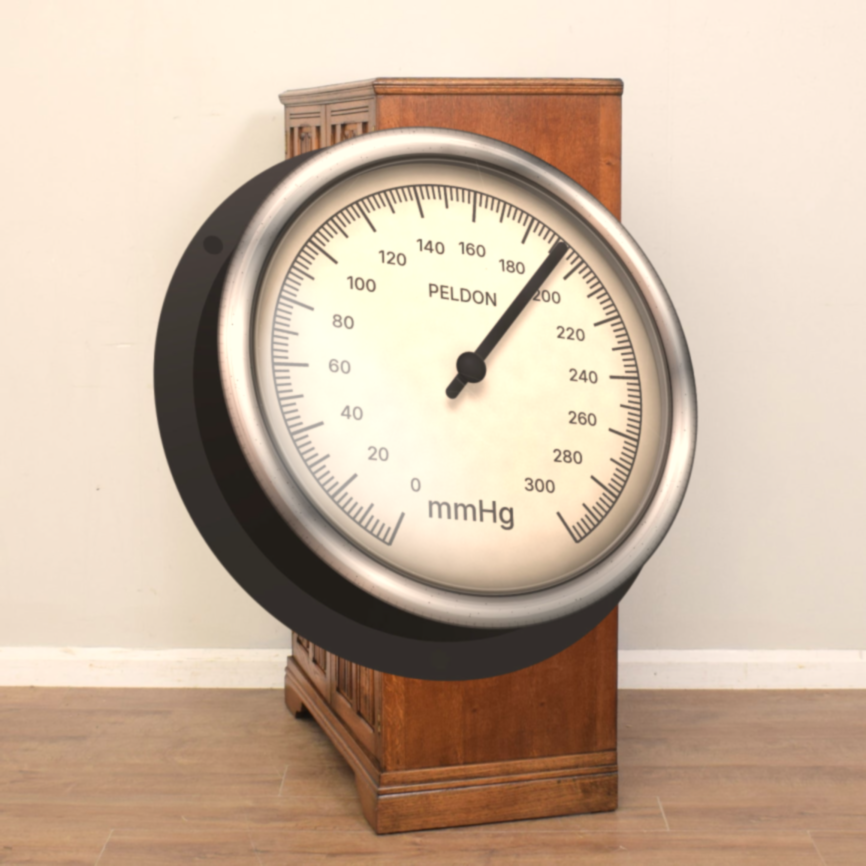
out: 192 mmHg
